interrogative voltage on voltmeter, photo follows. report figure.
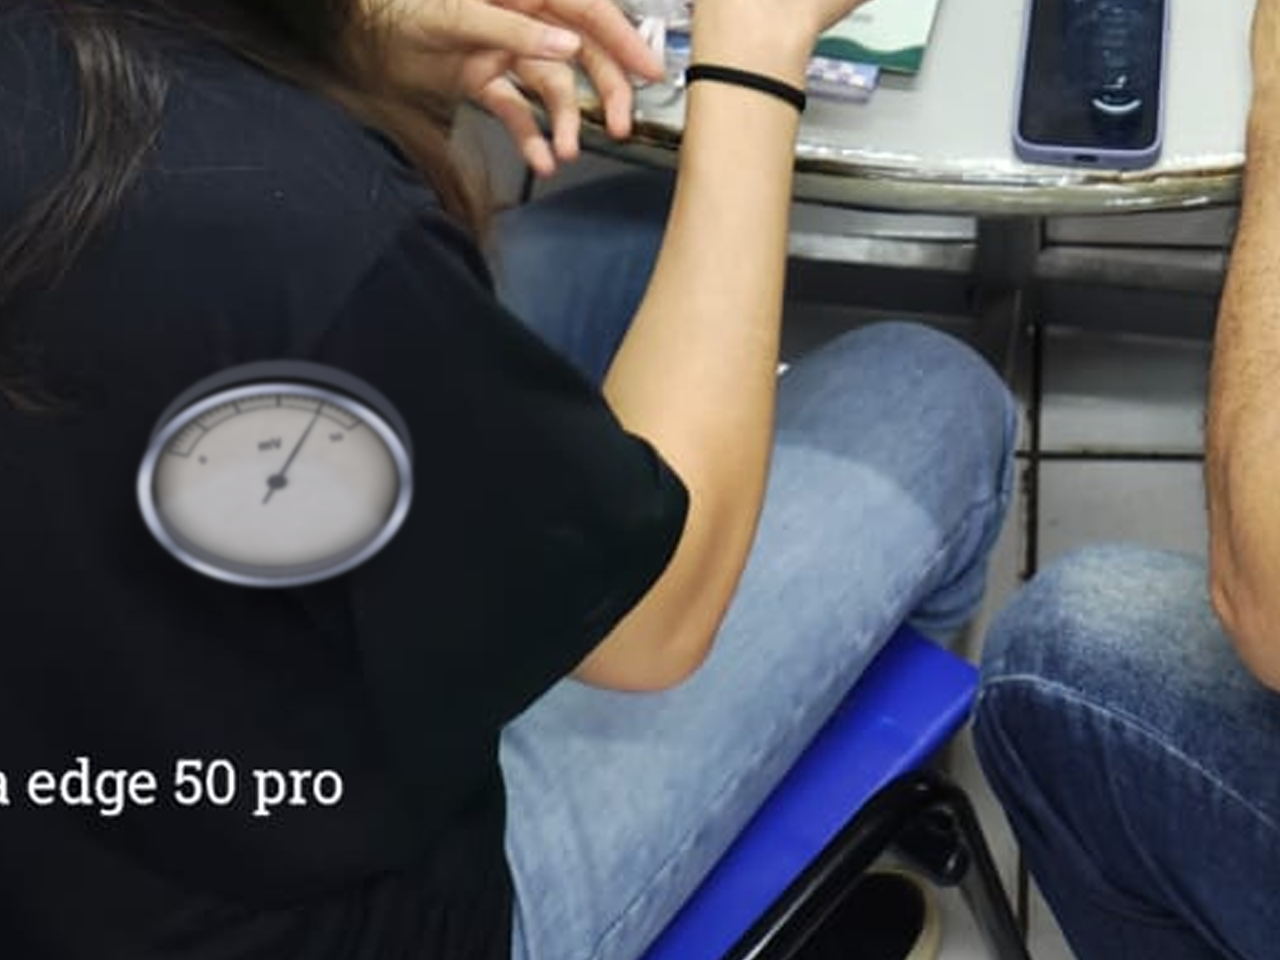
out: 40 mV
